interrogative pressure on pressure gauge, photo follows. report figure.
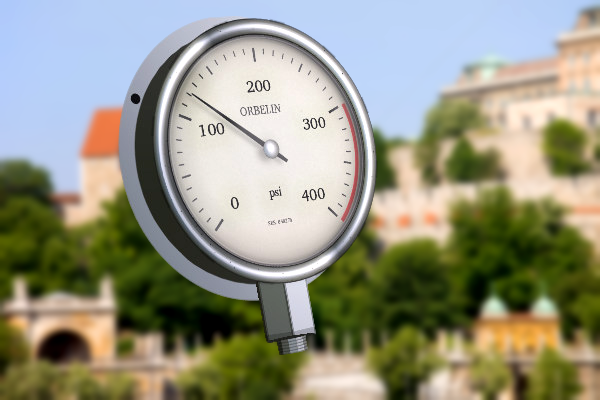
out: 120 psi
